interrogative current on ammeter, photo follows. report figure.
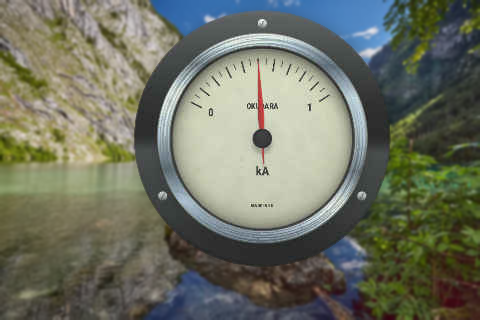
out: 0.5 kA
